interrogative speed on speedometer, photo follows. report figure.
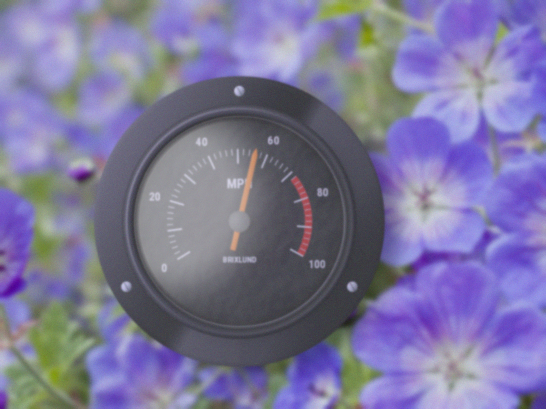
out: 56 mph
